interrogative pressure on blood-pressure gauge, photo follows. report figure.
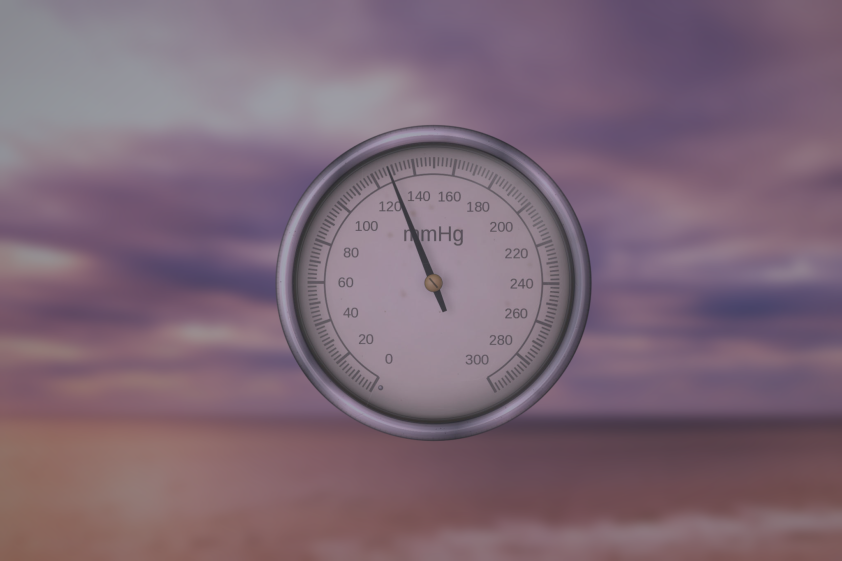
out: 128 mmHg
